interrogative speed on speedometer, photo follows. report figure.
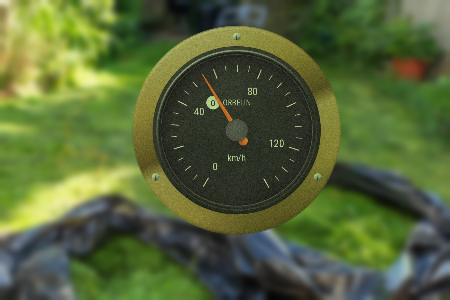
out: 55 km/h
